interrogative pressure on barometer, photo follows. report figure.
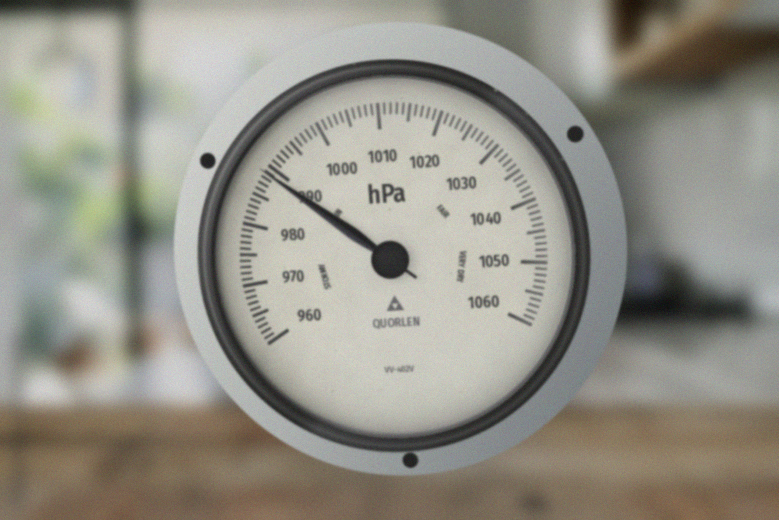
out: 989 hPa
